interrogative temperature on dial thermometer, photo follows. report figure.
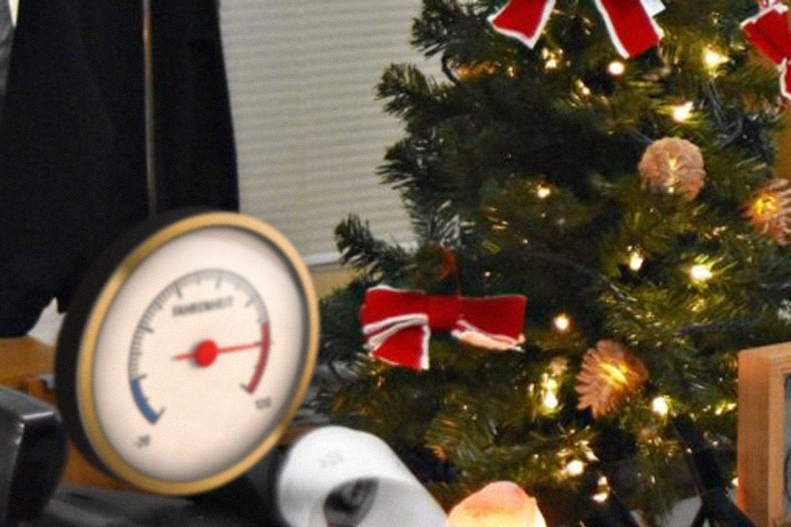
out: 100 °F
